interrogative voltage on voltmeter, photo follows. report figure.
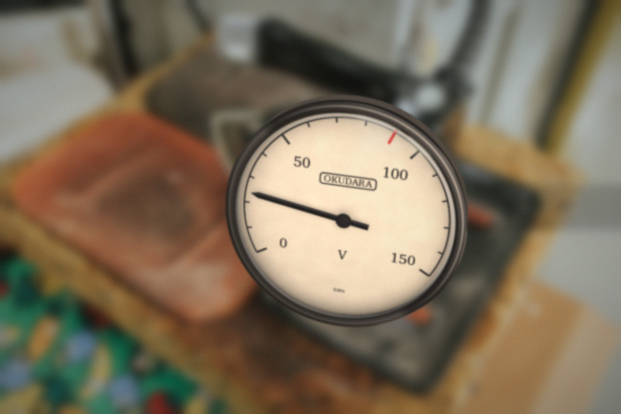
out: 25 V
